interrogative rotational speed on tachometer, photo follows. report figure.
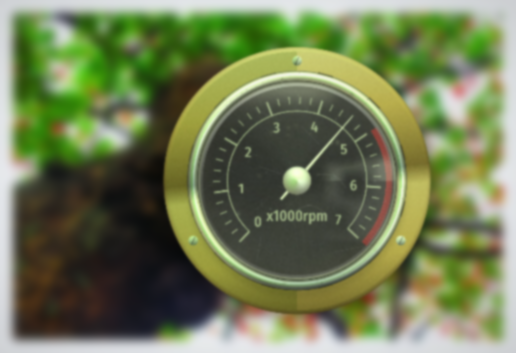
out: 4600 rpm
